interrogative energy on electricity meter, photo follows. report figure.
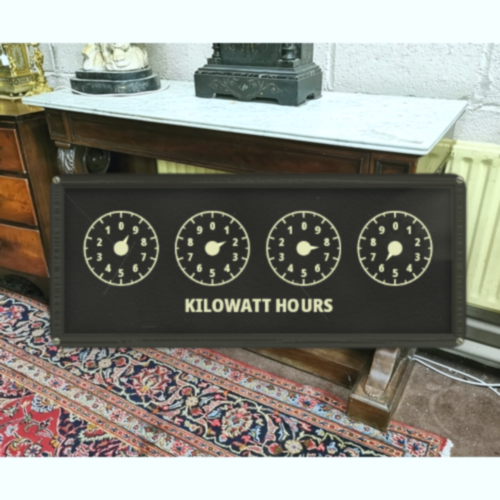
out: 9176 kWh
